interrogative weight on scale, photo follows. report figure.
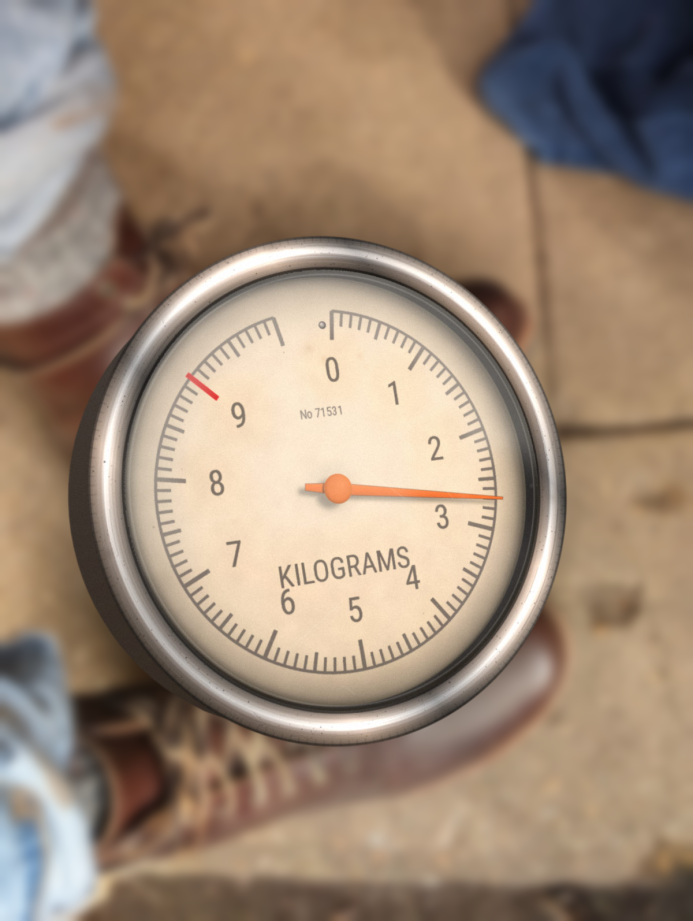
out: 2.7 kg
